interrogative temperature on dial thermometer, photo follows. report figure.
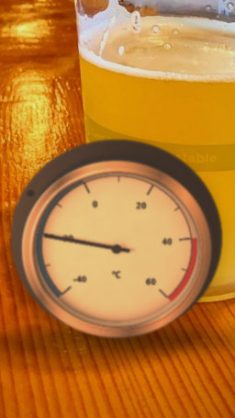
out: -20 °C
